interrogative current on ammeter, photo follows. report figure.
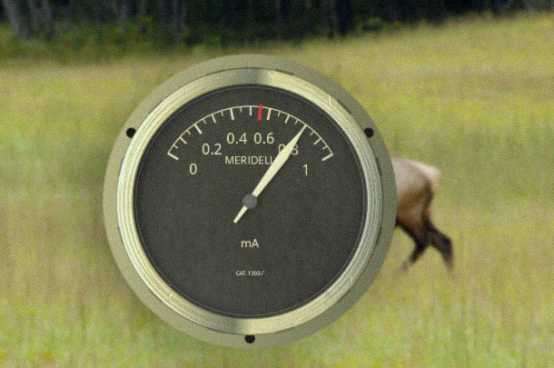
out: 0.8 mA
